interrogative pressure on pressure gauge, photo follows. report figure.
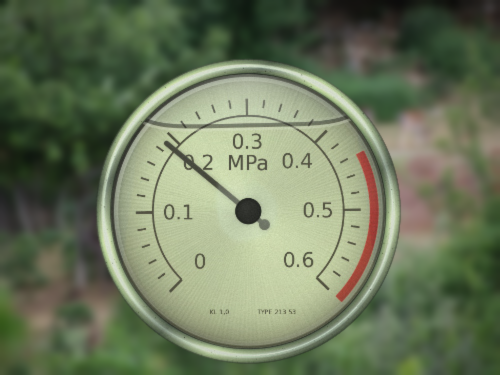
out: 0.19 MPa
